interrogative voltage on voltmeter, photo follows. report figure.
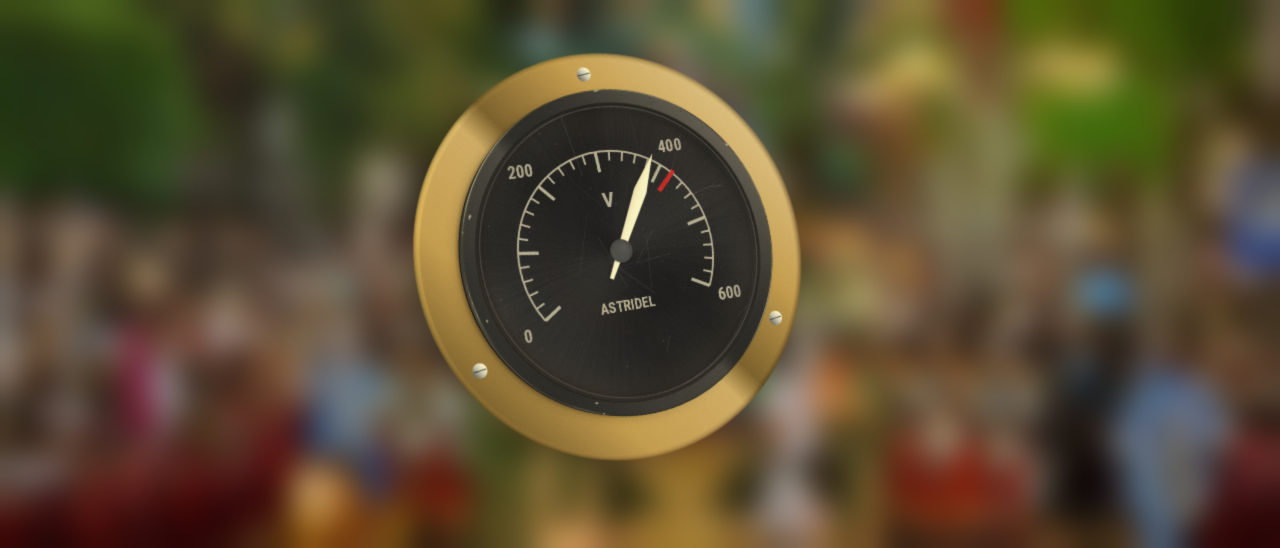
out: 380 V
